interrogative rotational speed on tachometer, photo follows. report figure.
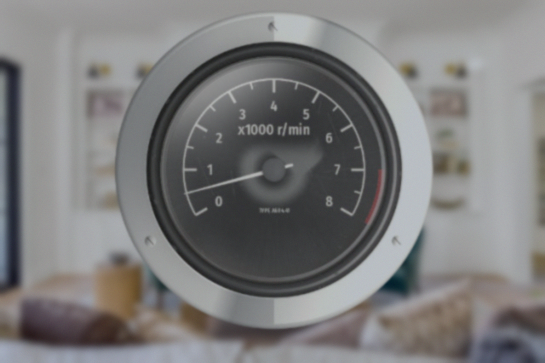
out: 500 rpm
